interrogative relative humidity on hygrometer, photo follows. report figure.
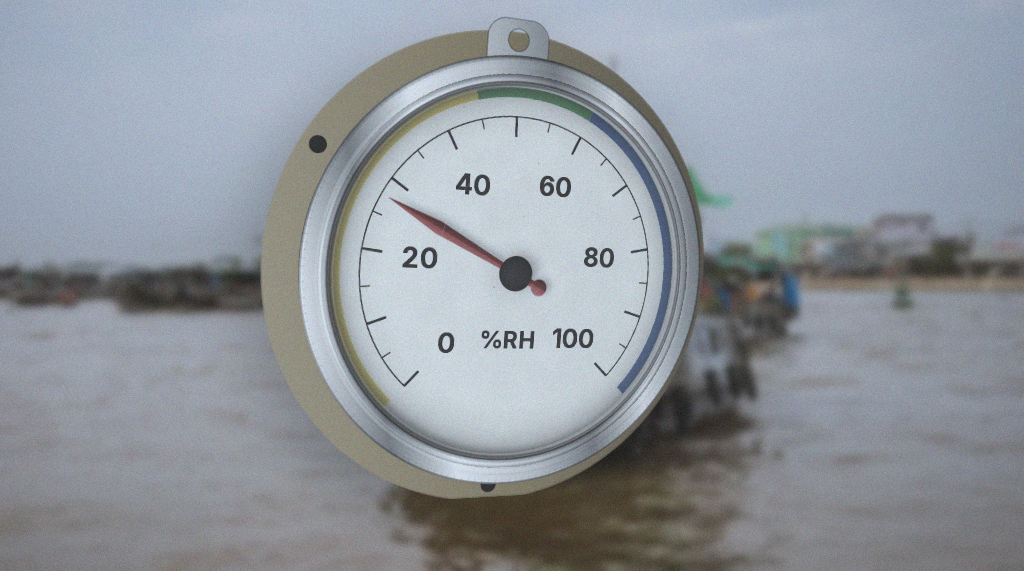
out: 27.5 %
